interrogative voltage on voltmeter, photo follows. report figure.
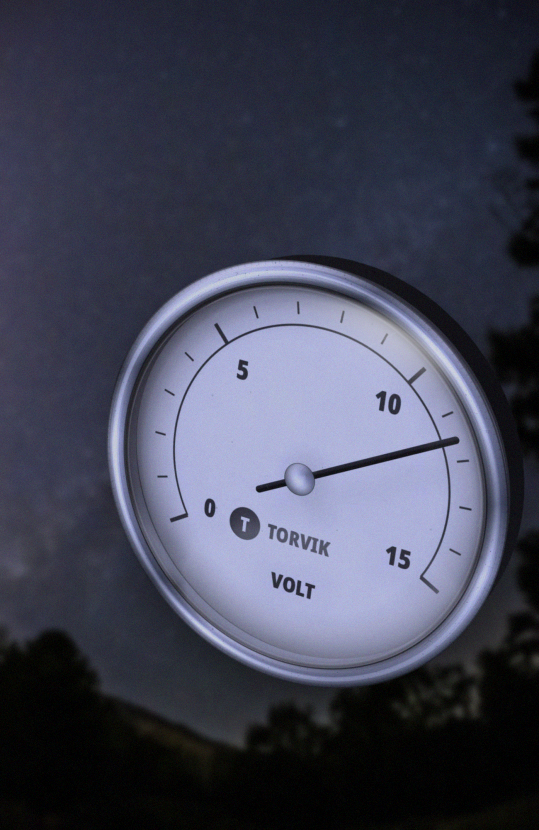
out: 11.5 V
